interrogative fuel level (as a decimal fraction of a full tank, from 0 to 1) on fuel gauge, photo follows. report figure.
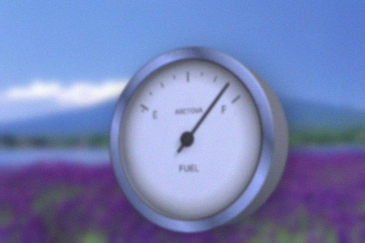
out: 0.875
